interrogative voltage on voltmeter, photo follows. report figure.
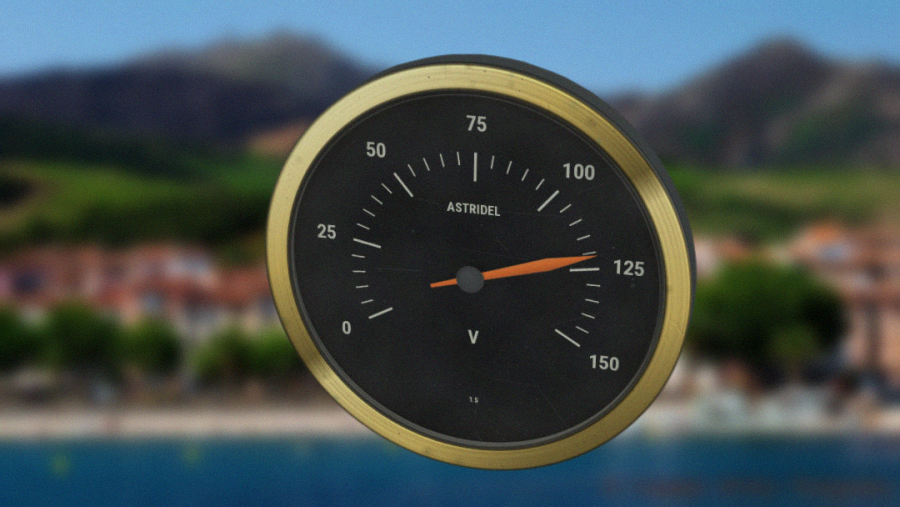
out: 120 V
